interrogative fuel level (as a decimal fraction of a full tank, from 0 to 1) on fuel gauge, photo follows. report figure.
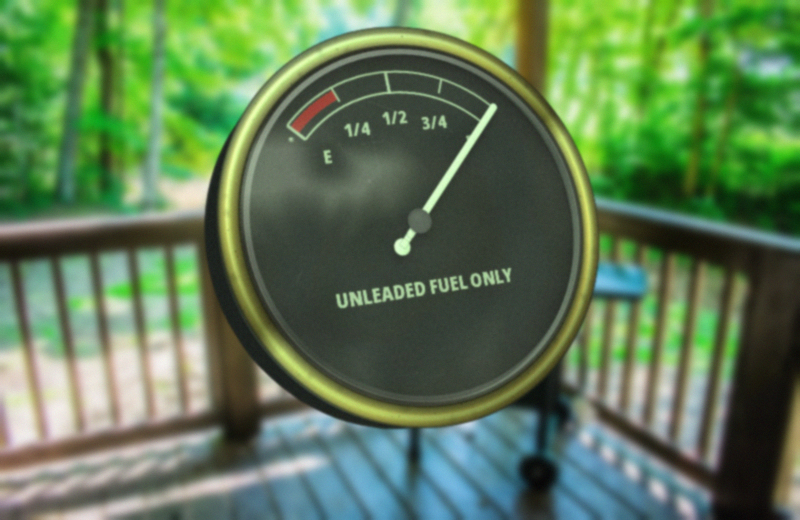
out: 1
